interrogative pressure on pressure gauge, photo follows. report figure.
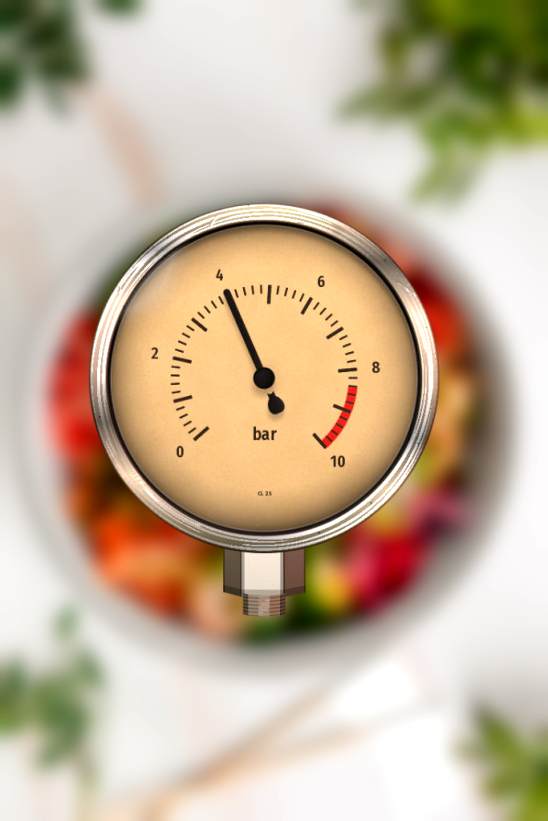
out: 4 bar
